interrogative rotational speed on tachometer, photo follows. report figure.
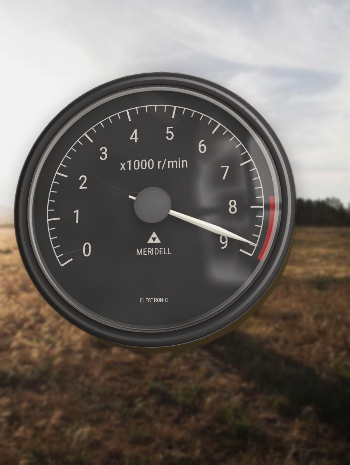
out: 8800 rpm
